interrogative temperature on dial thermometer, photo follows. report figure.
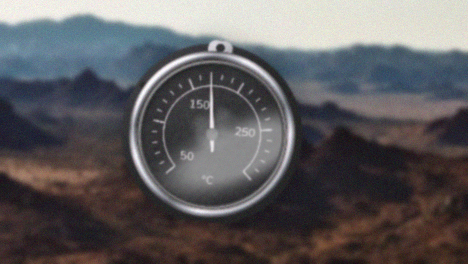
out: 170 °C
